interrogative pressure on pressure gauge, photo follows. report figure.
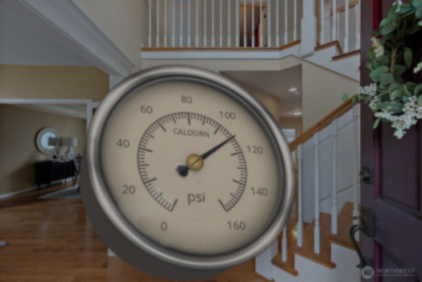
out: 110 psi
